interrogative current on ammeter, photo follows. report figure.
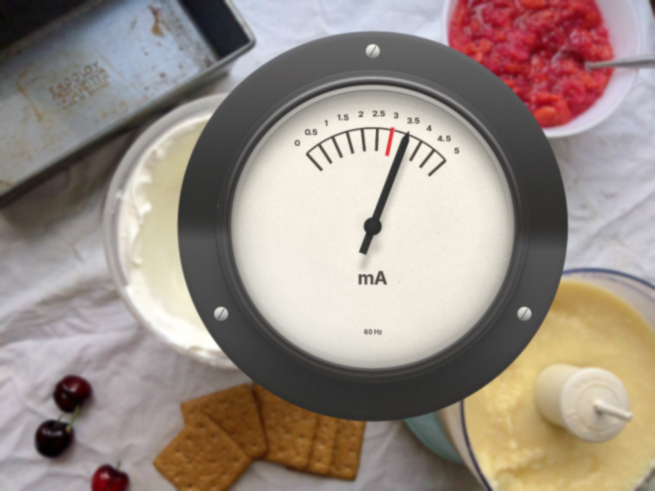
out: 3.5 mA
